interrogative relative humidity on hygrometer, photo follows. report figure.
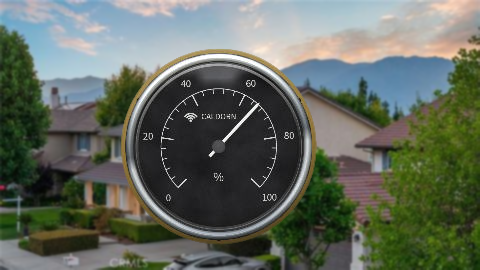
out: 66 %
